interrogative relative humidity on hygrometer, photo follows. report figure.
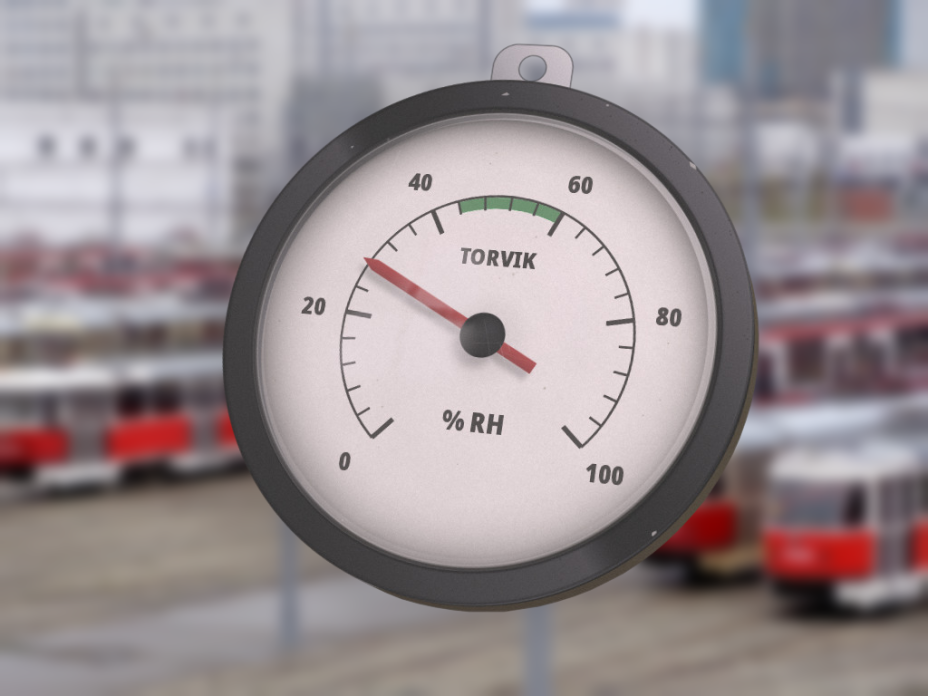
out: 28 %
